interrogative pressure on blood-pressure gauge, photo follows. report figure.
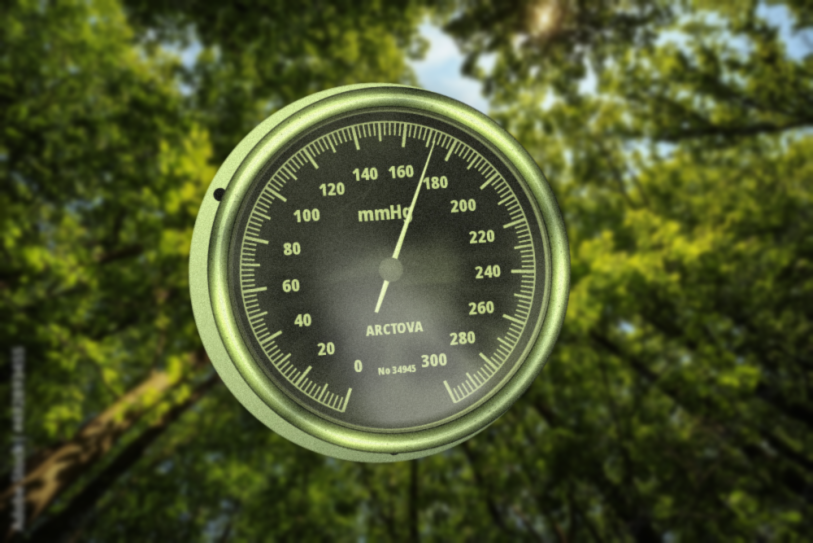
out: 172 mmHg
